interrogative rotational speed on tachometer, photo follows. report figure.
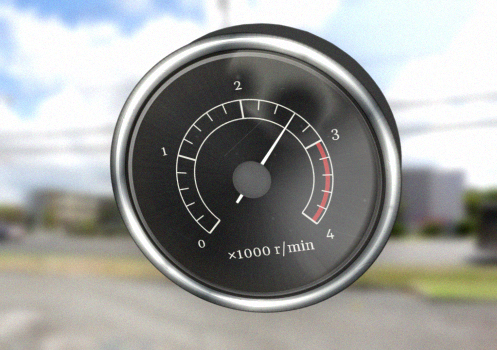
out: 2600 rpm
